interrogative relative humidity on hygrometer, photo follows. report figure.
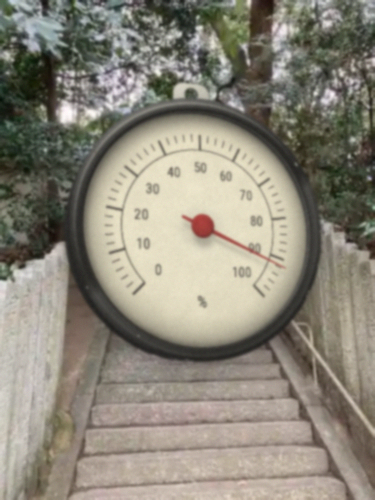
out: 92 %
